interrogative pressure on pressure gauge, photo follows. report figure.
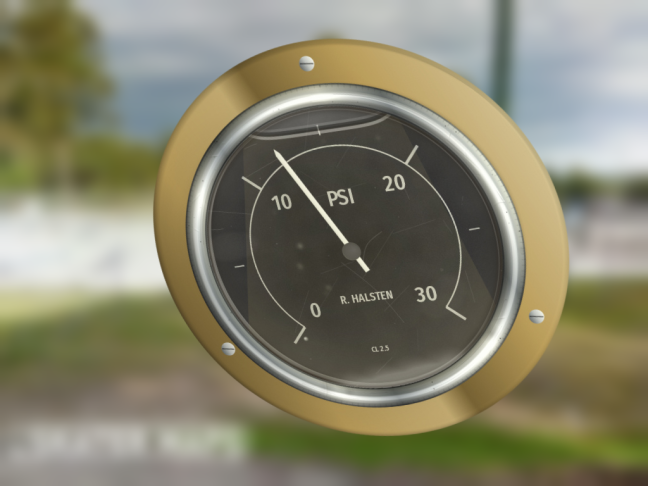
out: 12.5 psi
